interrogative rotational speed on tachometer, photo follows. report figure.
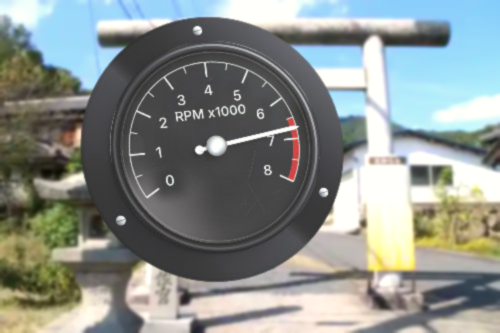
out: 6750 rpm
